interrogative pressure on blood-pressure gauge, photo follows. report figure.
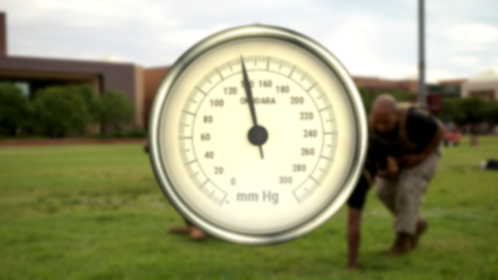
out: 140 mmHg
